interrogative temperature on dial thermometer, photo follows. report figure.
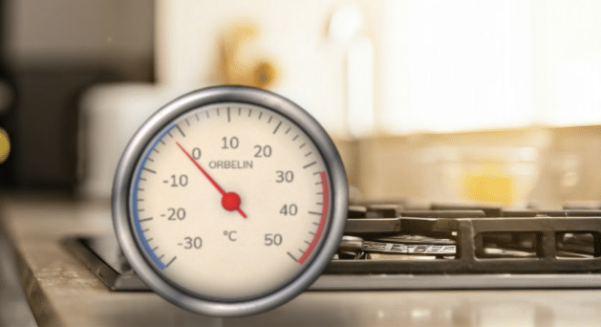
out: -2 °C
